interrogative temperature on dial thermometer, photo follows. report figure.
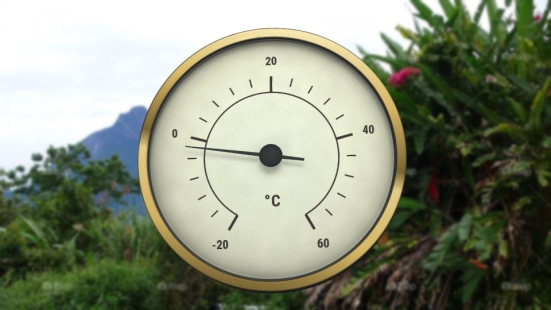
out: -2 °C
